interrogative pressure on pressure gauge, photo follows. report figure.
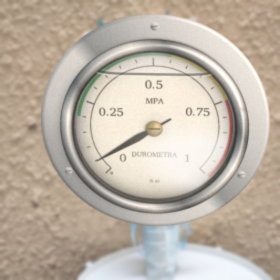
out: 0.05 MPa
